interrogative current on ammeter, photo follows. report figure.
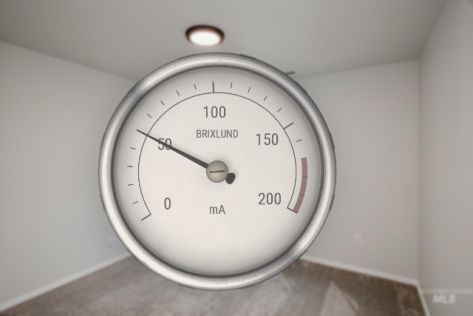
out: 50 mA
